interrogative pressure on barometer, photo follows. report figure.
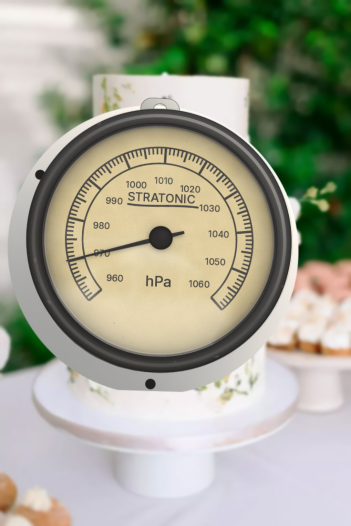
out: 970 hPa
